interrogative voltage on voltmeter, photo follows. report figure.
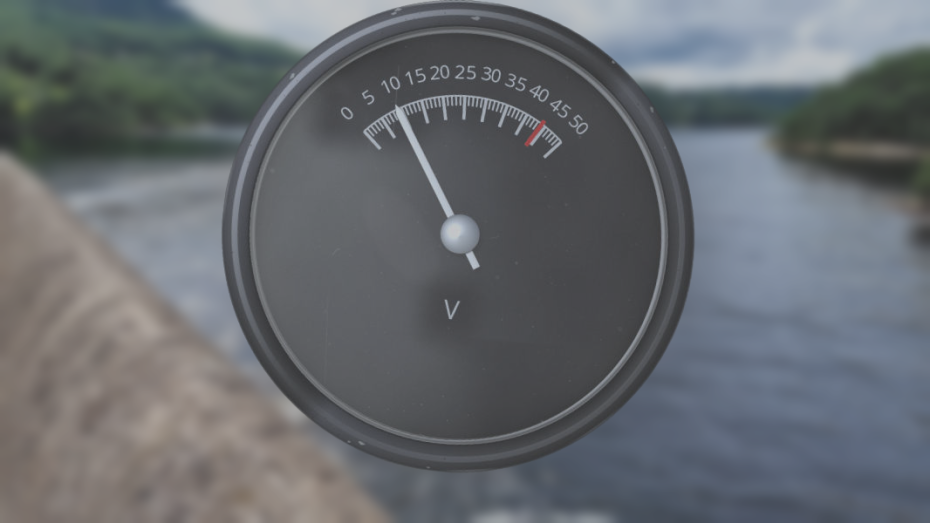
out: 9 V
